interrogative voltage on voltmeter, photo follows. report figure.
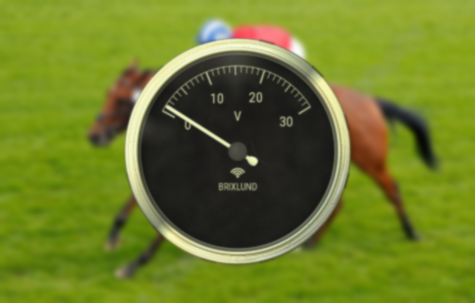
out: 1 V
